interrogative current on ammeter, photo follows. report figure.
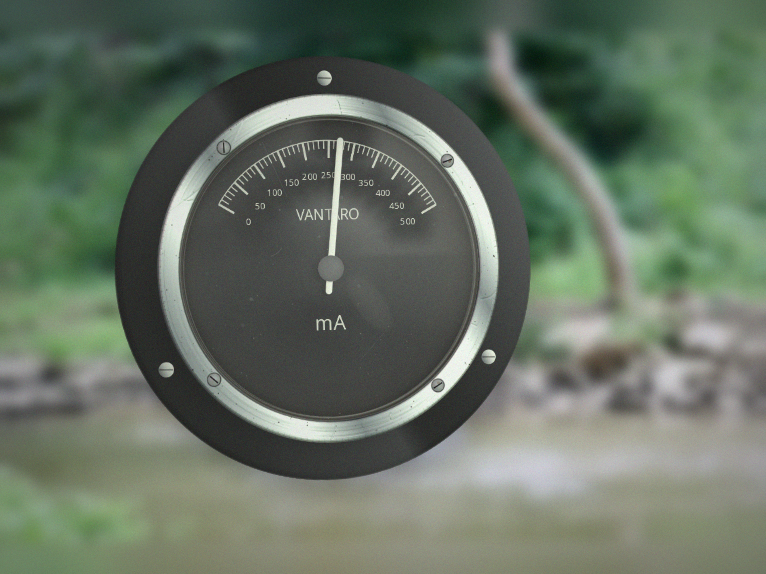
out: 270 mA
